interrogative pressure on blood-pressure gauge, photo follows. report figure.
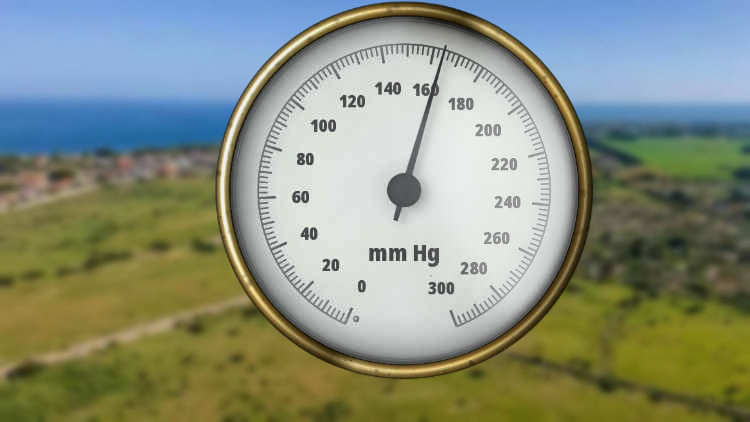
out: 164 mmHg
